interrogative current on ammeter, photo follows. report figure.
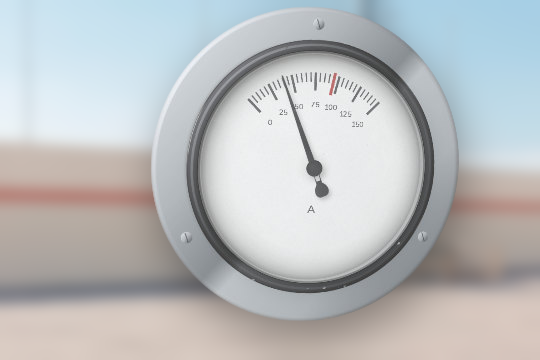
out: 40 A
